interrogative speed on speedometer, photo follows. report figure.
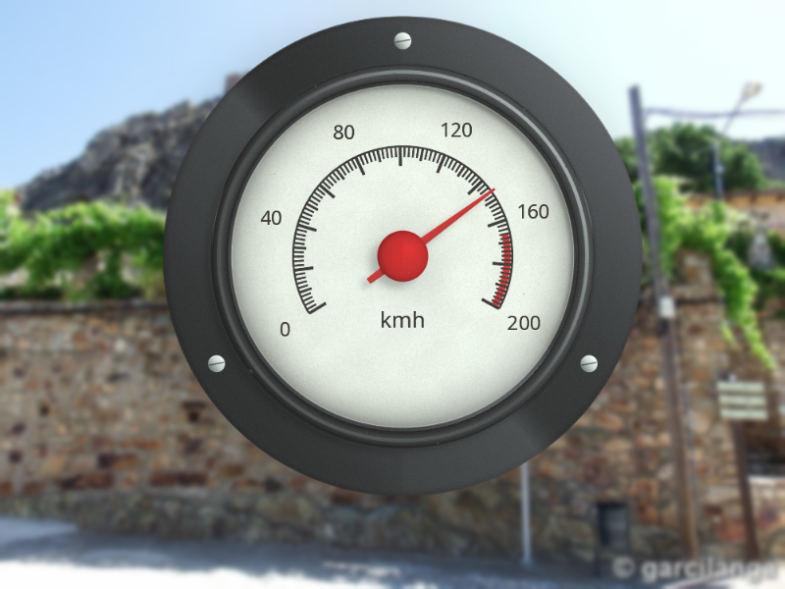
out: 146 km/h
